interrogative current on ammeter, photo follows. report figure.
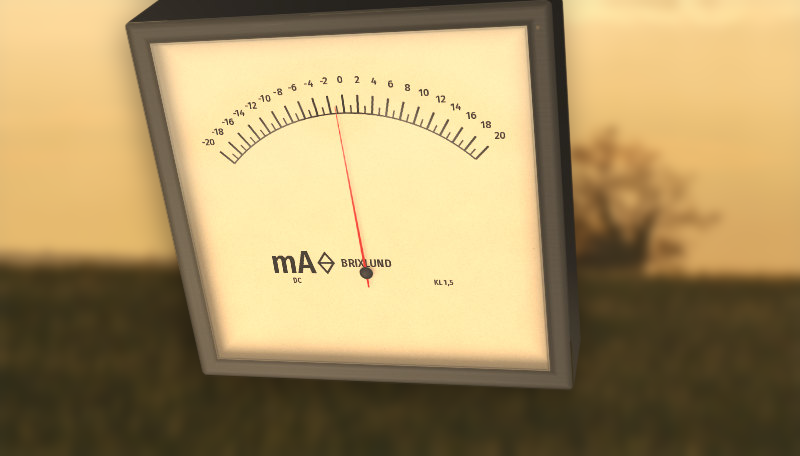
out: -1 mA
